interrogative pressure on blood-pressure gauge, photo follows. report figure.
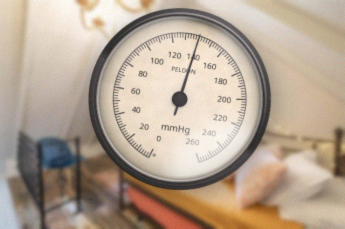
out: 140 mmHg
